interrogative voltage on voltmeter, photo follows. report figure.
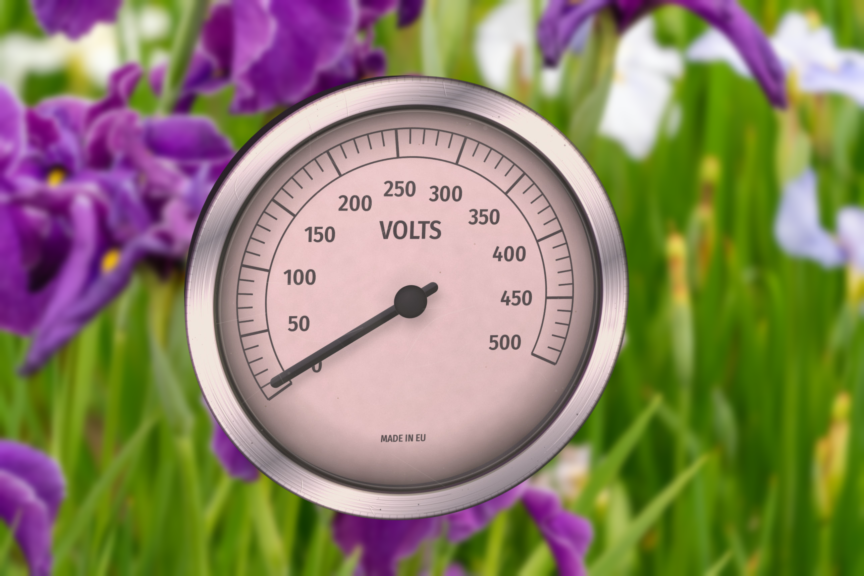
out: 10 V
